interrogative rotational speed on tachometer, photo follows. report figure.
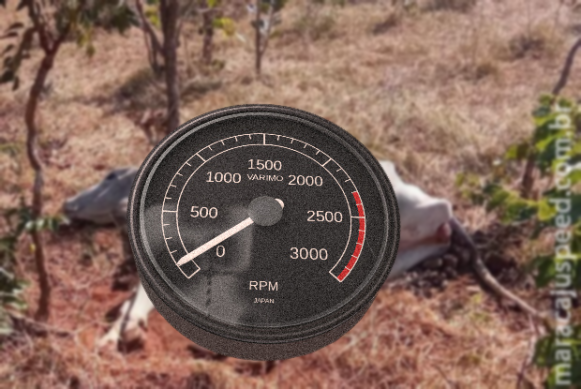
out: 100 rpm
